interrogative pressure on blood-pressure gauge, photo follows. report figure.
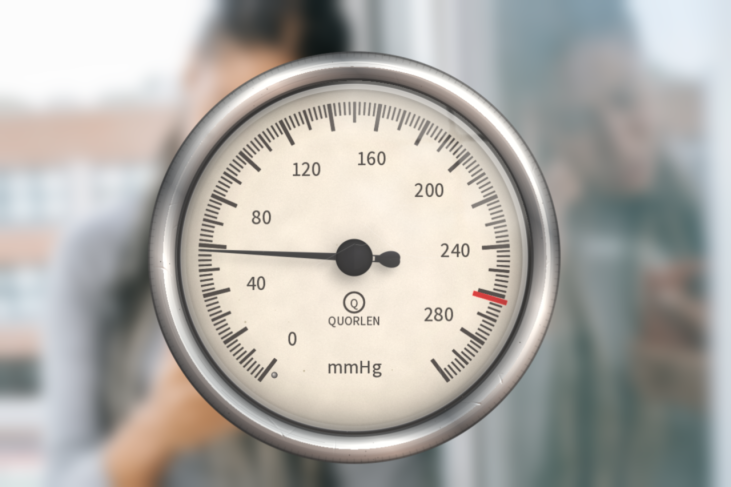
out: 58 mmHg
